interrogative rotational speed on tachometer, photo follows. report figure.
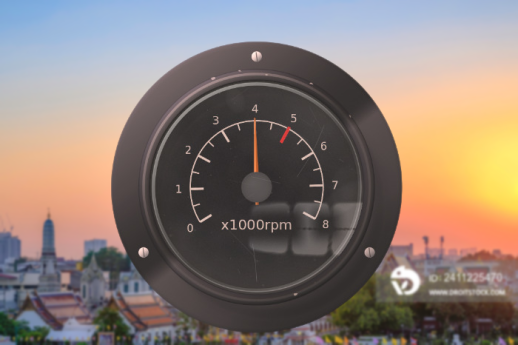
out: 4000 rpm
